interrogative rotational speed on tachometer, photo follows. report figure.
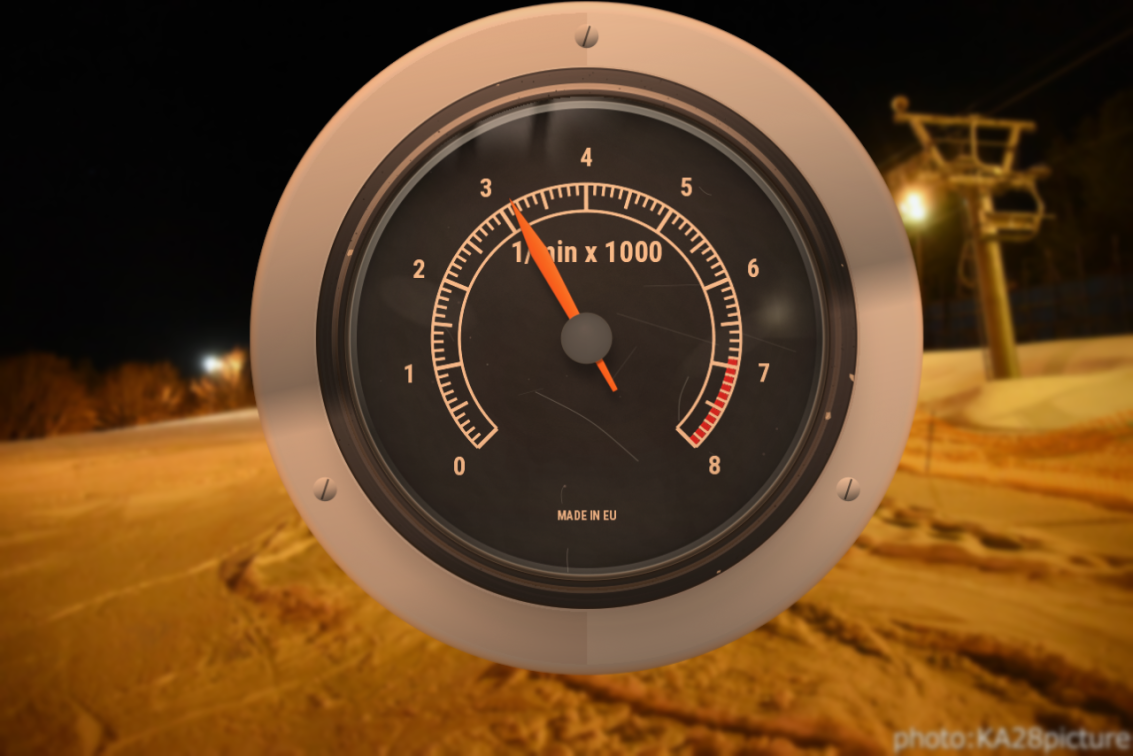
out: 3150 rpm
